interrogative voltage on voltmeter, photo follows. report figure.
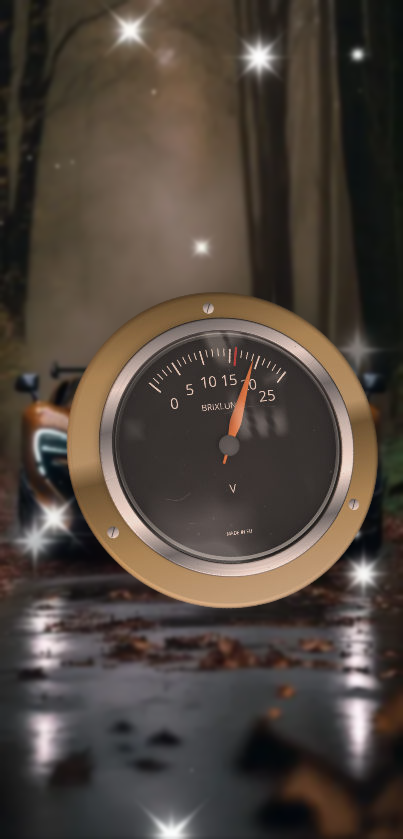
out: 19 V
